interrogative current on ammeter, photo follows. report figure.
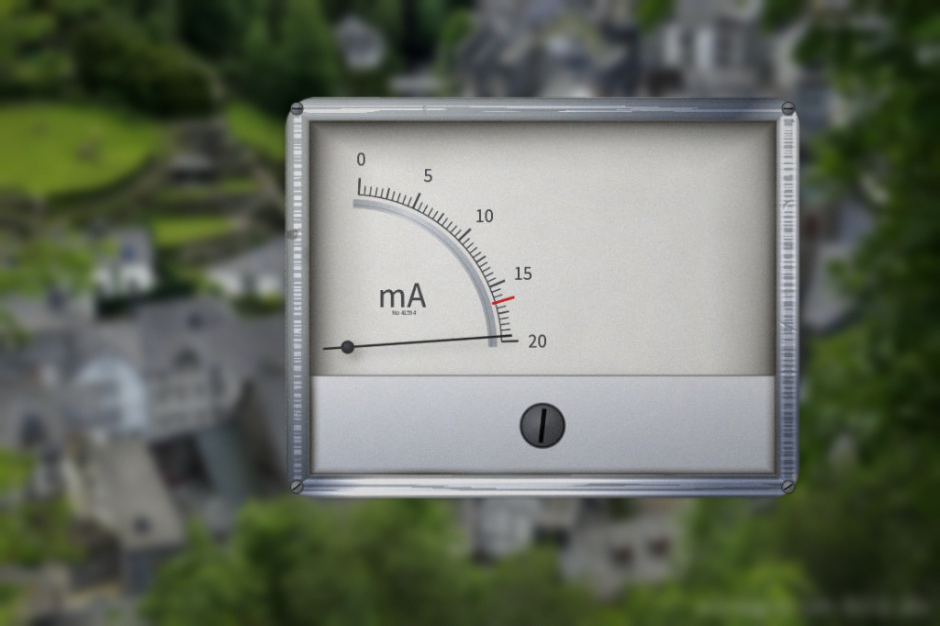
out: 19.5 mA
